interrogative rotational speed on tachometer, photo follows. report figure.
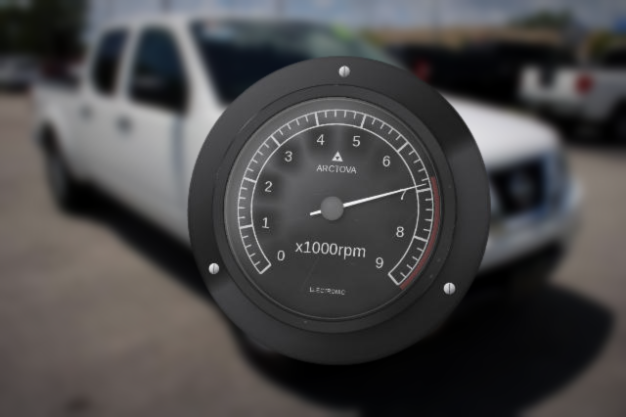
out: 6900 rpm
